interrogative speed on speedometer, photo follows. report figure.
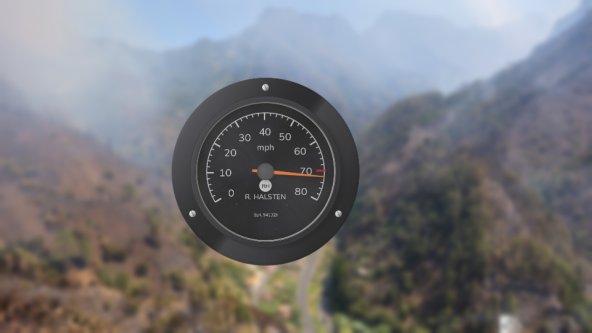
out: 72 mph
